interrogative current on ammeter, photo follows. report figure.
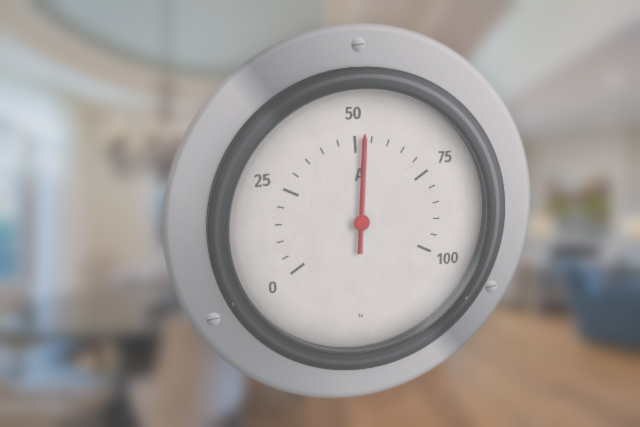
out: 52.5 A
